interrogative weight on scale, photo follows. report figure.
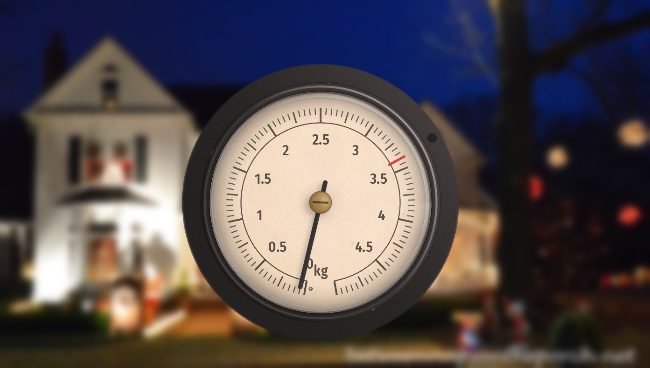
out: 0.05 kg
